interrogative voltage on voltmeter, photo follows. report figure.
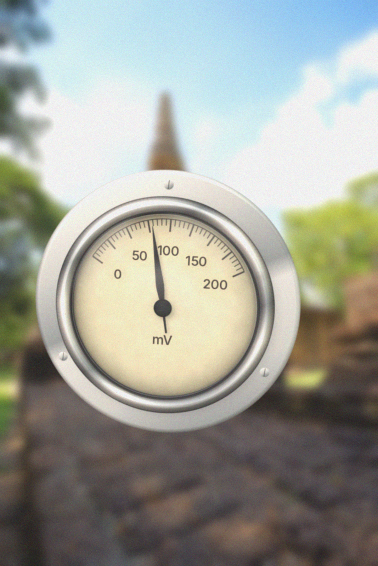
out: 80 mV
